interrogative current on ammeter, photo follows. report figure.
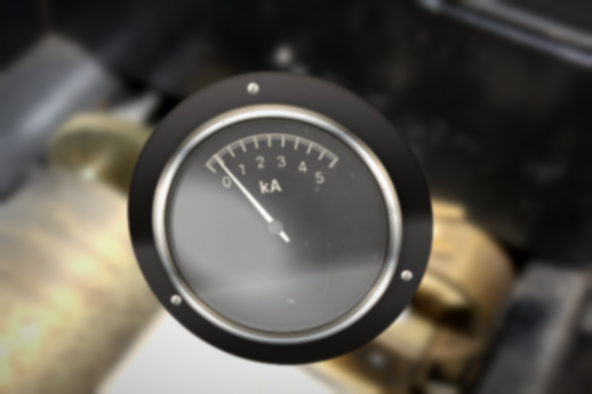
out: 0.5 kA
